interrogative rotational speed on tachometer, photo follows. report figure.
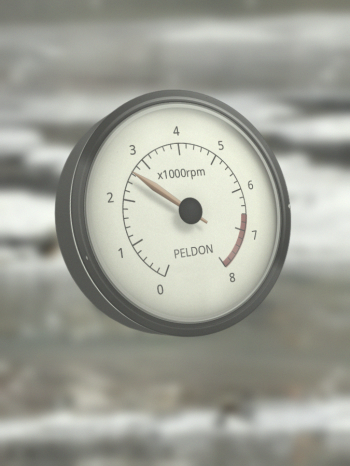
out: 2600 rpm
